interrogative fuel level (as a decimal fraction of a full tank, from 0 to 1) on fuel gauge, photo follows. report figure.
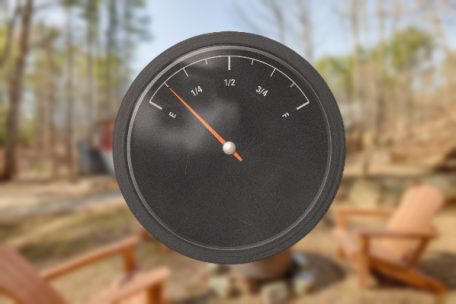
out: 0.125
